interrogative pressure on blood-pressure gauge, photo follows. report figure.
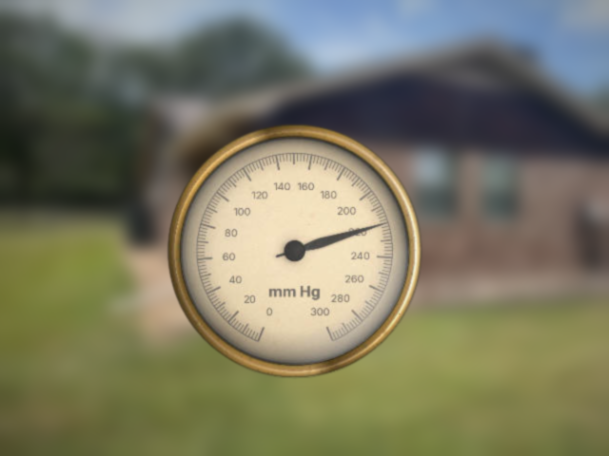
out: 220 mmHg
